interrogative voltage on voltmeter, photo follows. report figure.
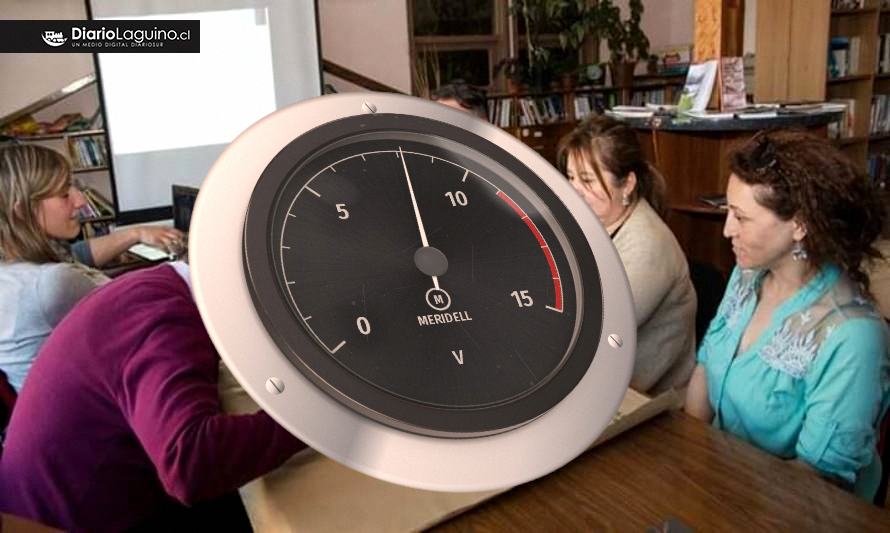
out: 8 V
